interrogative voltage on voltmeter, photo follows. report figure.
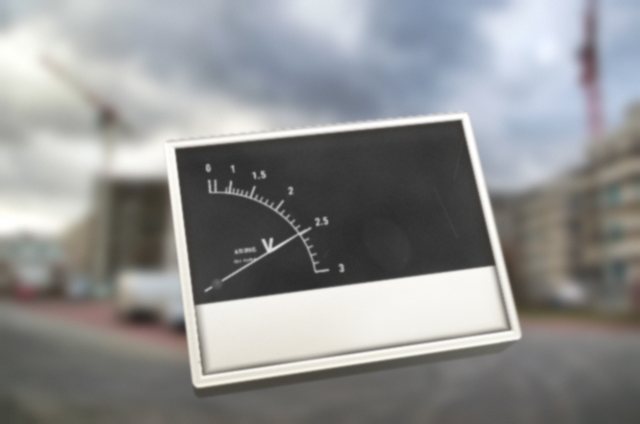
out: 2.5 V
